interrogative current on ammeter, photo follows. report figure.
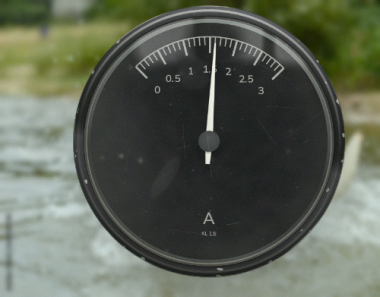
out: 1.6 A
